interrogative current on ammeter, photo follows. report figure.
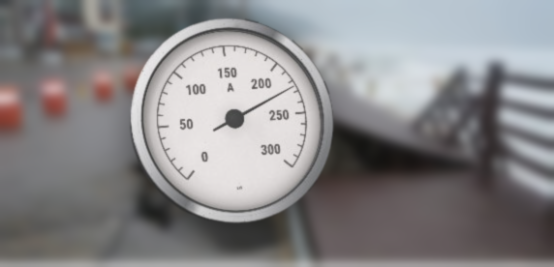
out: 225 A
